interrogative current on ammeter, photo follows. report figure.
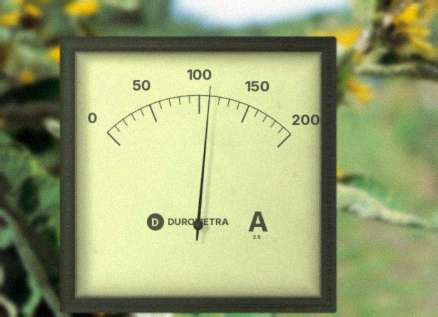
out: 110 A
